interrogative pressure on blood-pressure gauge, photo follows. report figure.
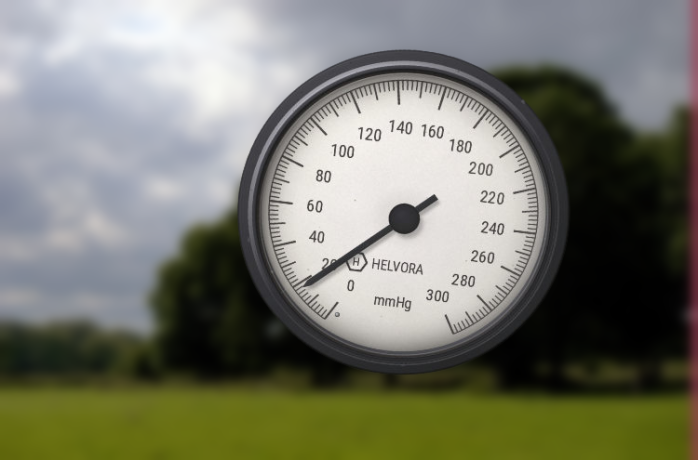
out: 18 mmHg
